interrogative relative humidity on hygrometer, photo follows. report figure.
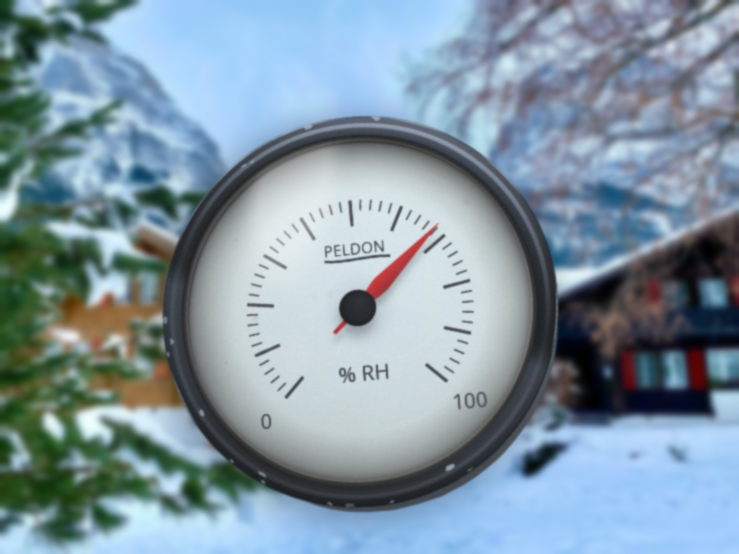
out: 68 %
